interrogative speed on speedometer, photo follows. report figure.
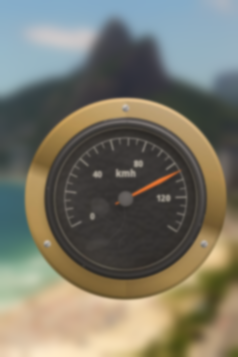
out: 105 km/h
